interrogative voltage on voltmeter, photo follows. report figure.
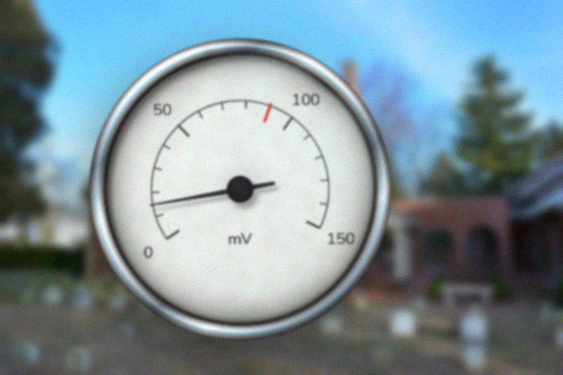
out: 15 mV
